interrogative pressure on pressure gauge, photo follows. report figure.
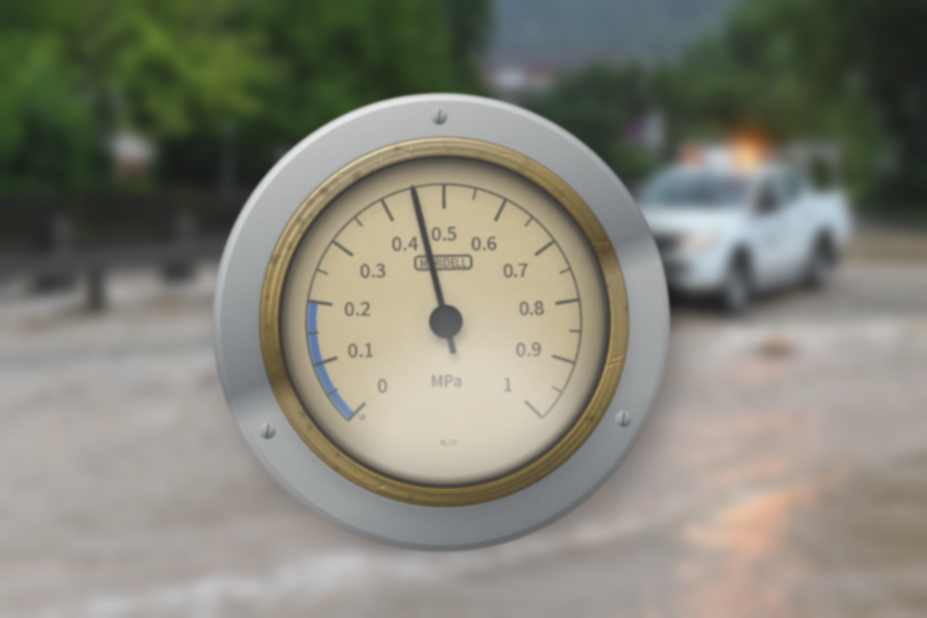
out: 0.45 MPa
